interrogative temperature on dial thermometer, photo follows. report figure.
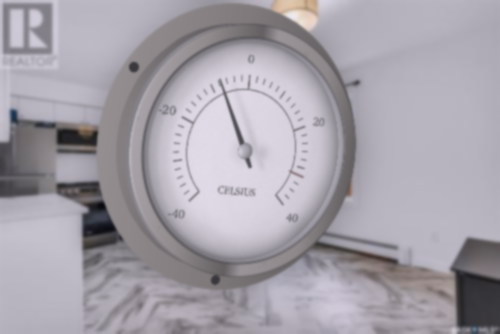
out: -8 °C
